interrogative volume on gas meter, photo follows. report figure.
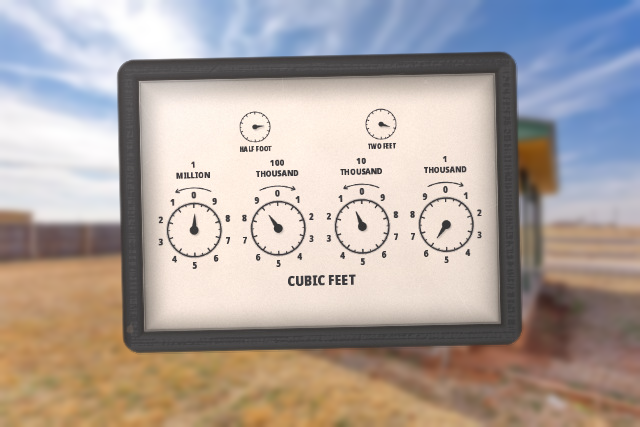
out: 990600 ft³
